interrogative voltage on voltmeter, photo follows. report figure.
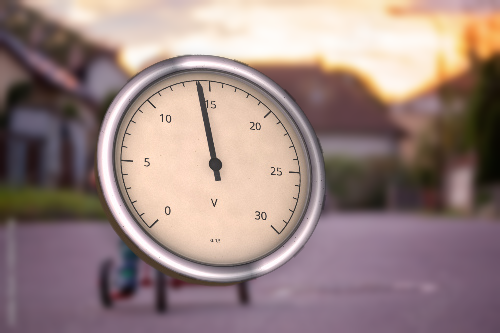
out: 14 V
